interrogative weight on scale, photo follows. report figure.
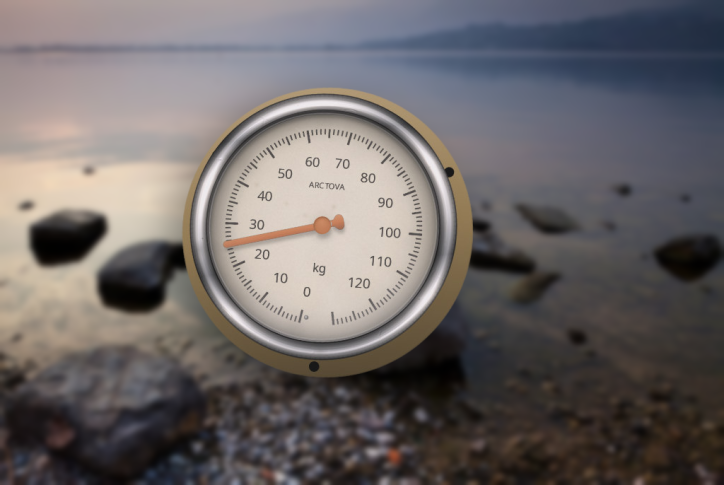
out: 25 kg
